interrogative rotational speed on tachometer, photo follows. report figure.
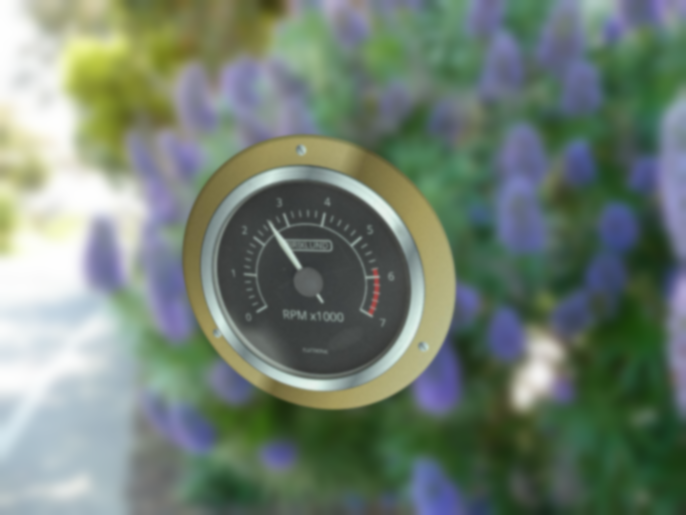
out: 2600 rpm
